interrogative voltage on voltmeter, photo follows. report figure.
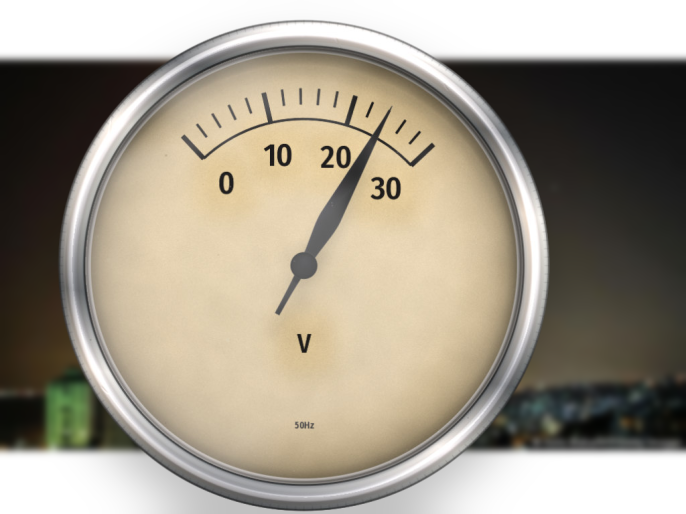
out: 24 V
